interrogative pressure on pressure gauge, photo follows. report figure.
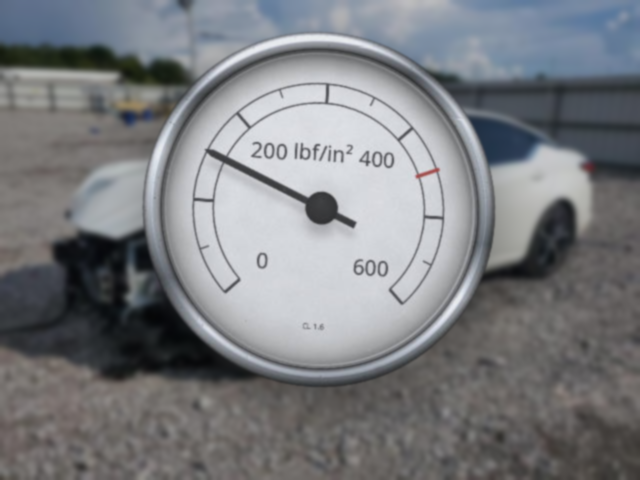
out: 150 psi
